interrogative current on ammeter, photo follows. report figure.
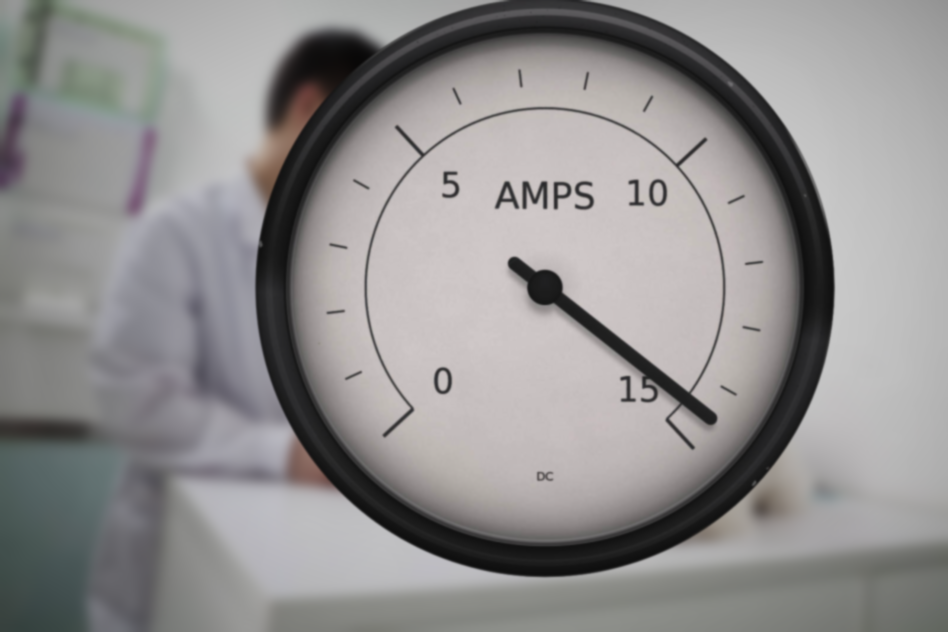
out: 14.5 A
